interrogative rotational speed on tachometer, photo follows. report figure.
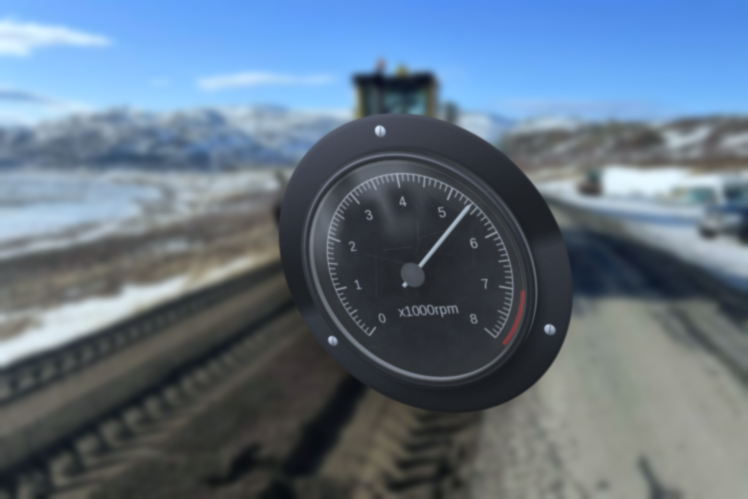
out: 5400 rpm
